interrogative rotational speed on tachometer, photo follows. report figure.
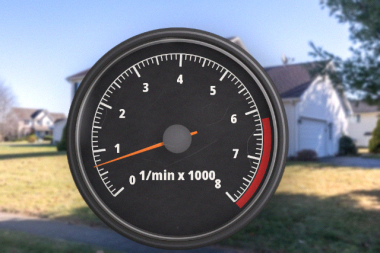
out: 700 rpm
